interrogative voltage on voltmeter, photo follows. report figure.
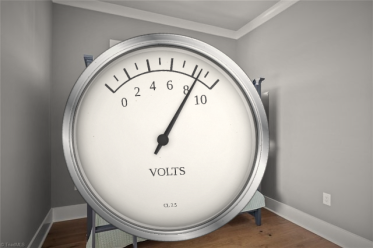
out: 8.5 V
